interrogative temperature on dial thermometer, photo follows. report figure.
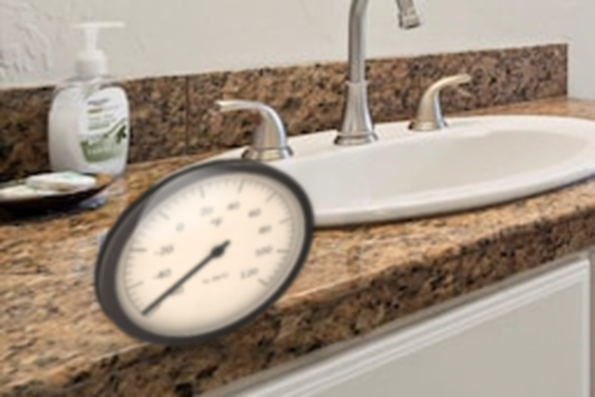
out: -56 °F
